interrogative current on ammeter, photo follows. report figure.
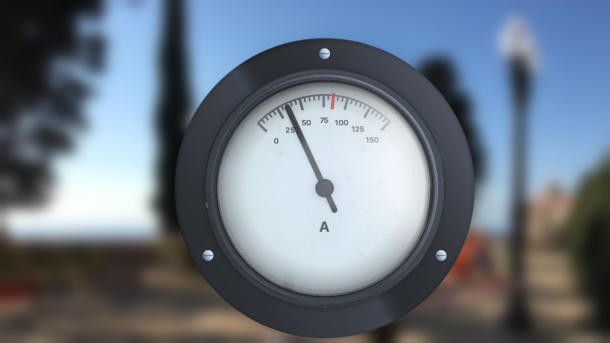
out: 35 A
